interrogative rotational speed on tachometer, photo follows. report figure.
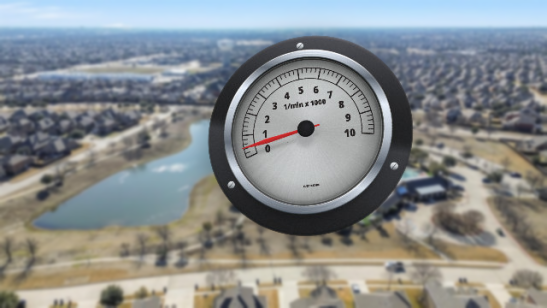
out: 400 rpm
